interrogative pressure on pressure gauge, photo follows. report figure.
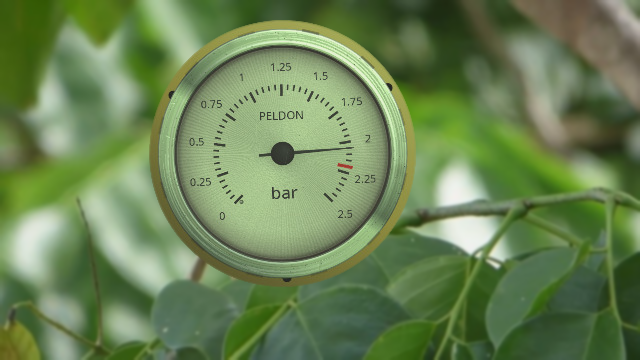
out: 2.05 bar
